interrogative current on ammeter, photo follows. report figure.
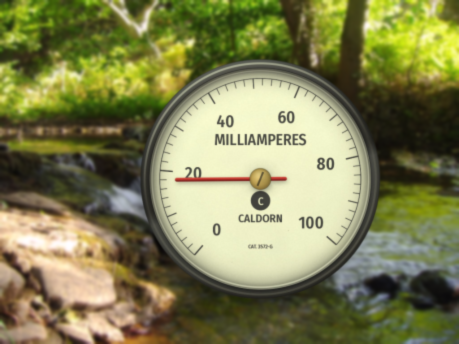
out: 18 mA
